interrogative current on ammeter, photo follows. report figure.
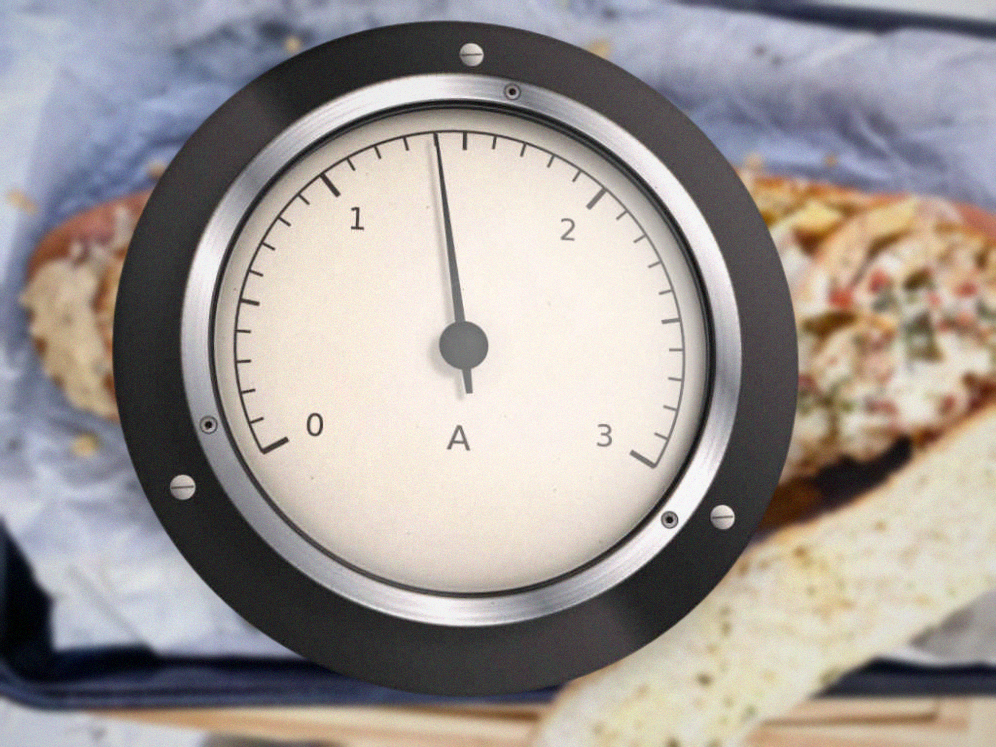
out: 1.4 A
